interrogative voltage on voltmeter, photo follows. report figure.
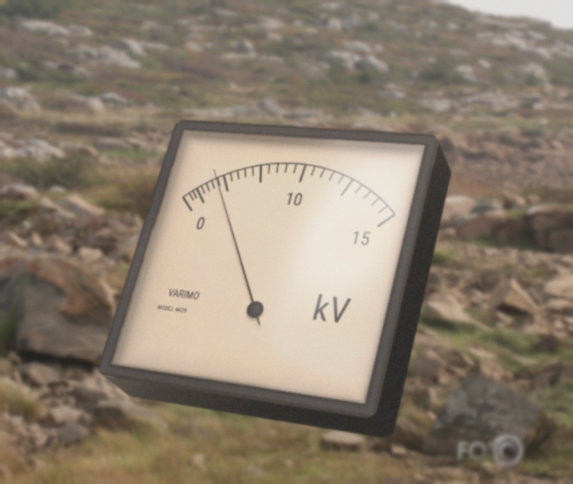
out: 4.5 kV
